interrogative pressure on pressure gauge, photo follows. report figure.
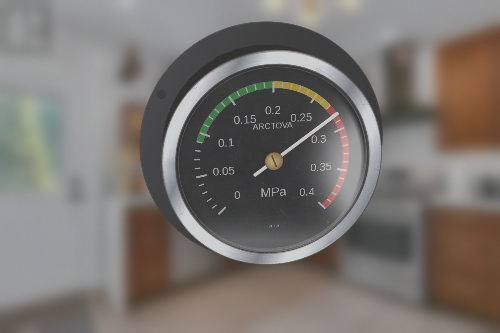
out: 0.28 MPa
